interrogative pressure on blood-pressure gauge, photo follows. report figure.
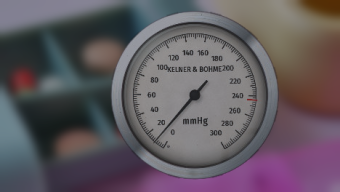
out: 10 mmHg
